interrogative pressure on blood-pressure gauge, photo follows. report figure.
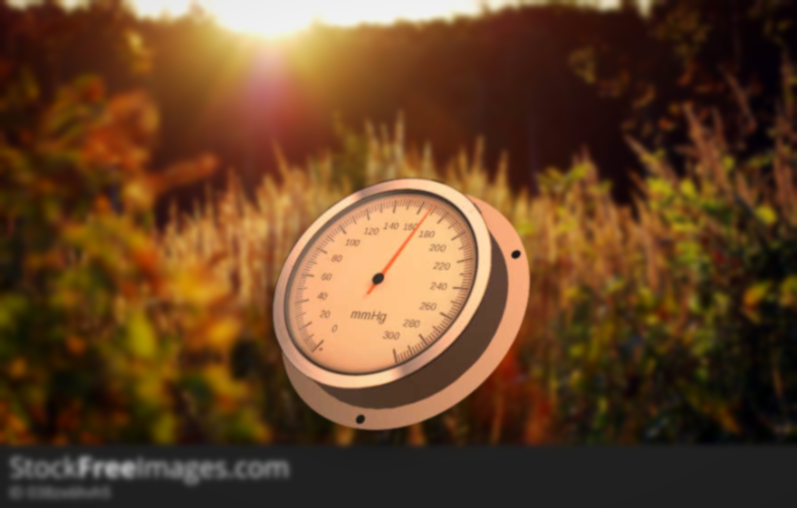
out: 170 mmHg
